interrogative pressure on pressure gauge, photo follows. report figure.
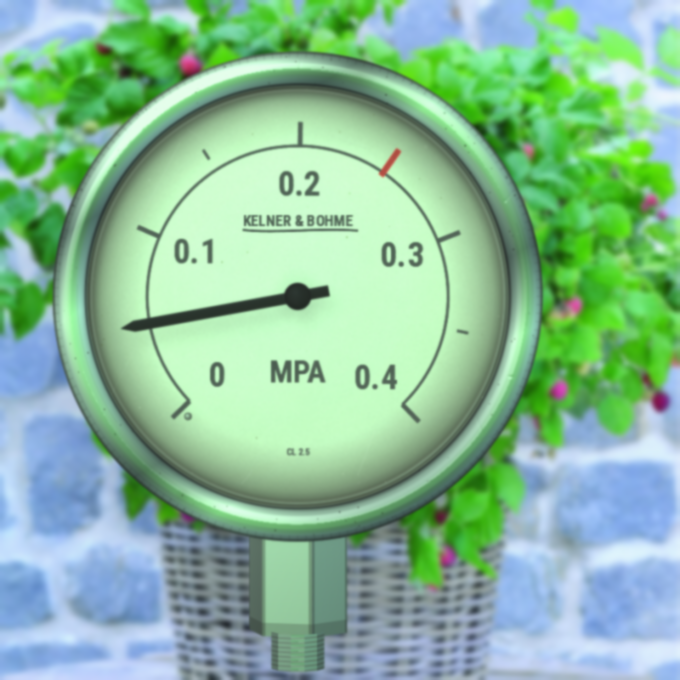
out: 0.05 MPa
